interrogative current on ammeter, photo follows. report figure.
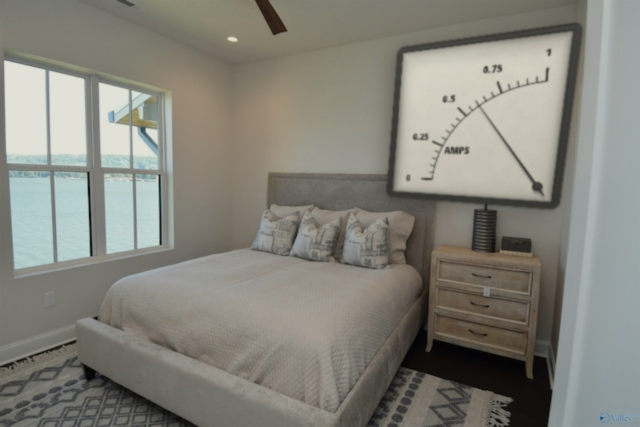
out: 0.6 A
